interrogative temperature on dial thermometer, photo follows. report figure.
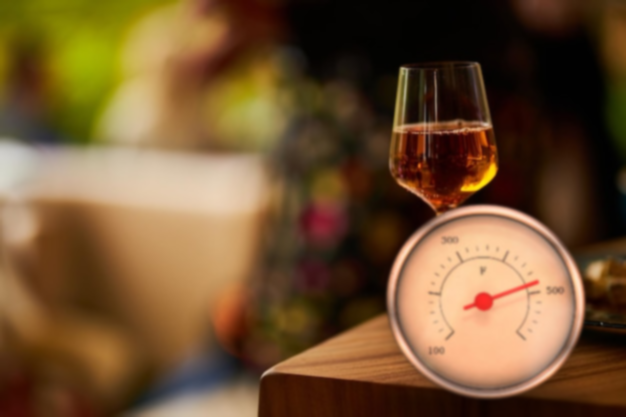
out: 480 °F
